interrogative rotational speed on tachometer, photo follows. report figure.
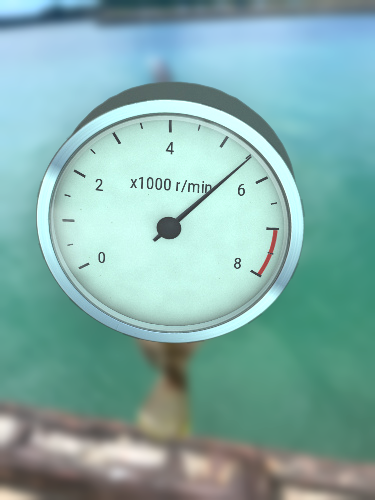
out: 5500 rpm
